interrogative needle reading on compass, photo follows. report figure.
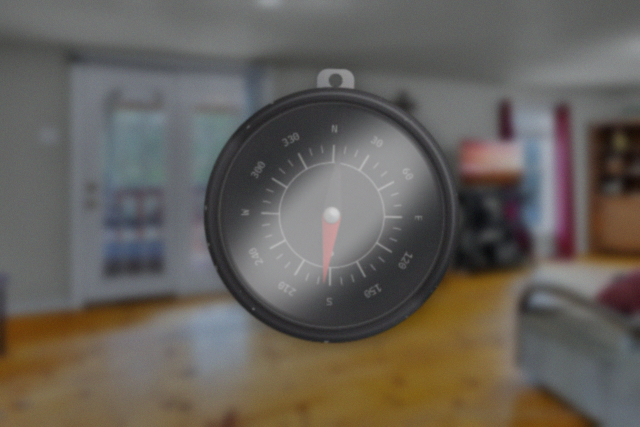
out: 185 °
